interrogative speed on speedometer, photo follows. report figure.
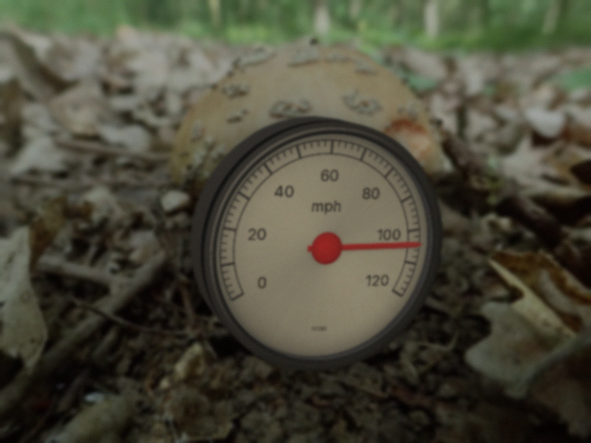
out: 104 mph
